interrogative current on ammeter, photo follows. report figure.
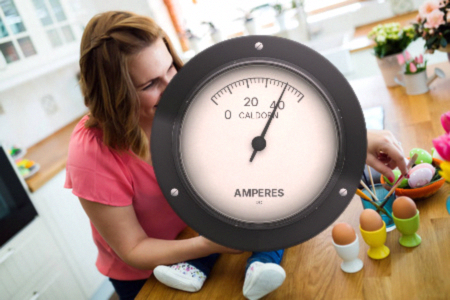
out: 40 A
